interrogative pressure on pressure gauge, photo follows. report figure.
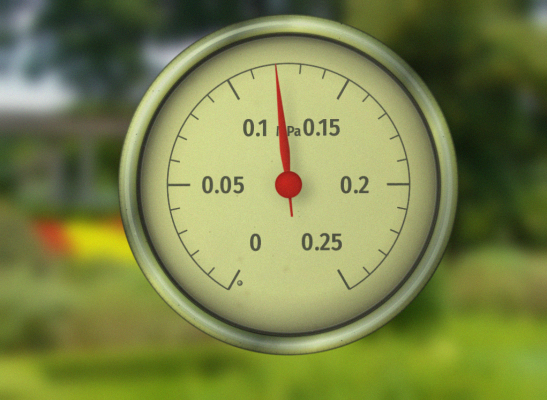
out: 0.12 MPa
